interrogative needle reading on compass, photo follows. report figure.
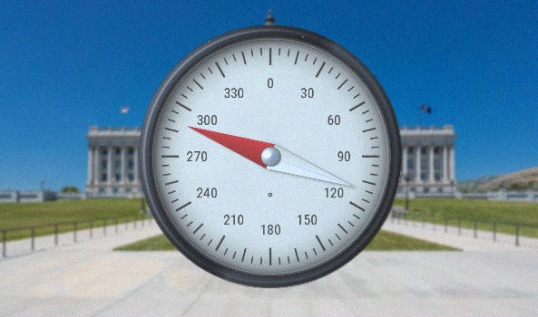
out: 290 °
